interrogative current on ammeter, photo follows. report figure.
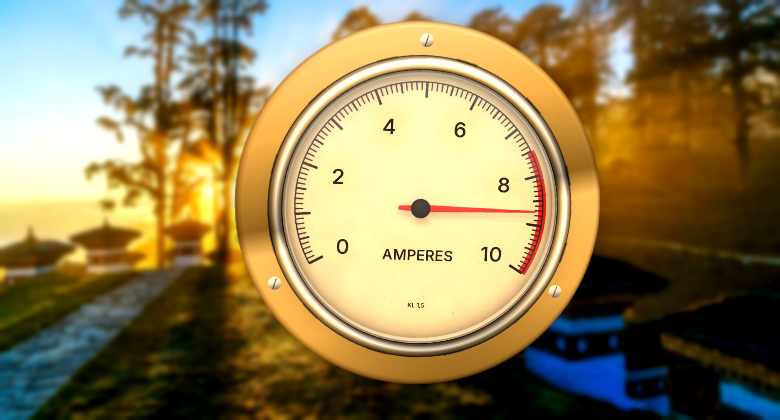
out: 8.7 A
